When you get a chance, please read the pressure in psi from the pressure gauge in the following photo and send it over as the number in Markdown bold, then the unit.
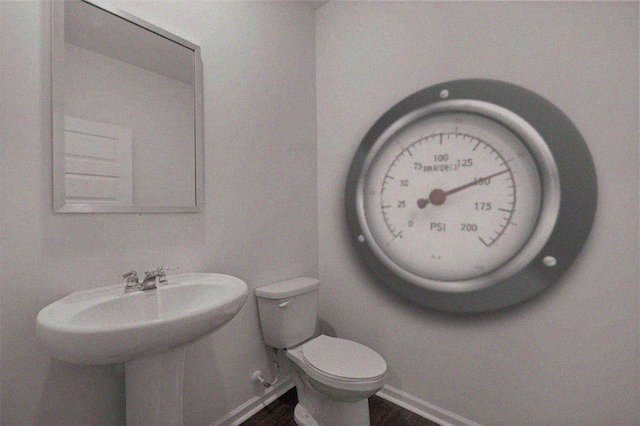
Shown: **150** psi
